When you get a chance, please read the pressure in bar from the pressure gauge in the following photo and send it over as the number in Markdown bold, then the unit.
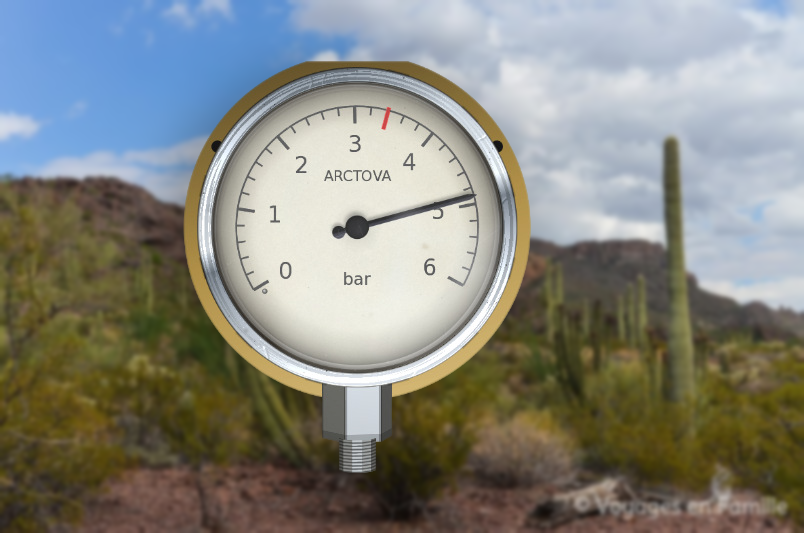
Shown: **4.9** bar
